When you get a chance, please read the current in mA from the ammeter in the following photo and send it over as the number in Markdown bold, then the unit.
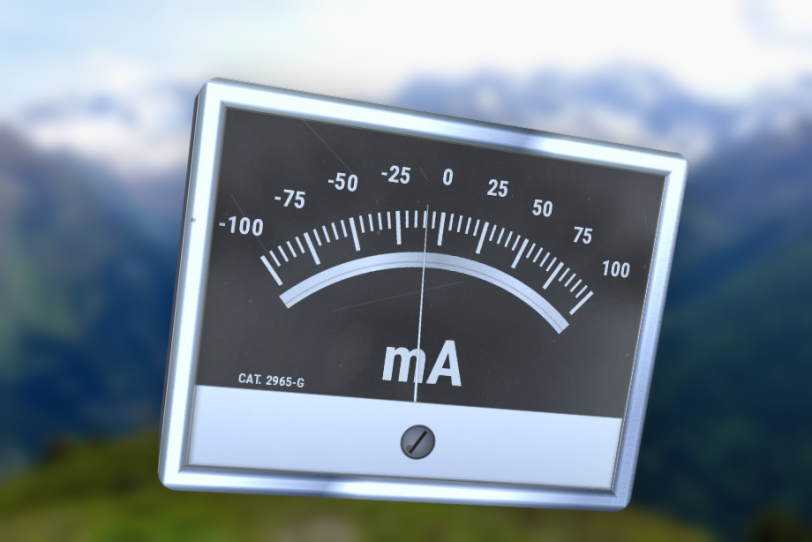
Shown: **-10** mA
